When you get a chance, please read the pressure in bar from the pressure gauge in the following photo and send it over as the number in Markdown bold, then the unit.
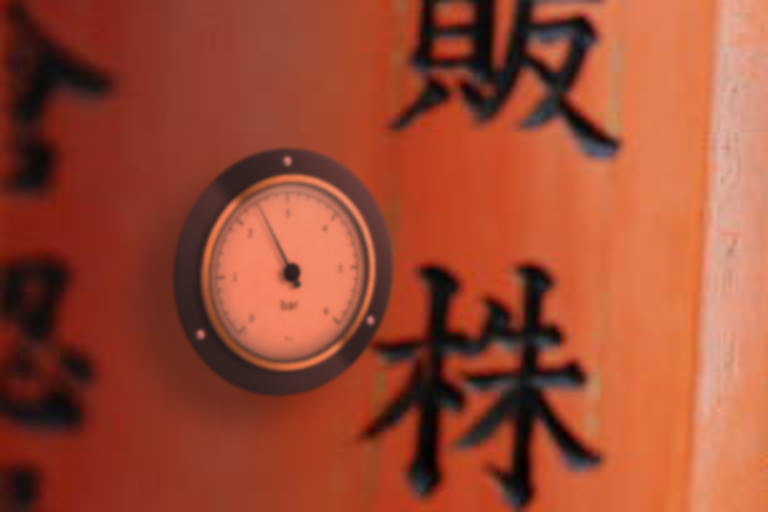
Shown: **2.4** bar
